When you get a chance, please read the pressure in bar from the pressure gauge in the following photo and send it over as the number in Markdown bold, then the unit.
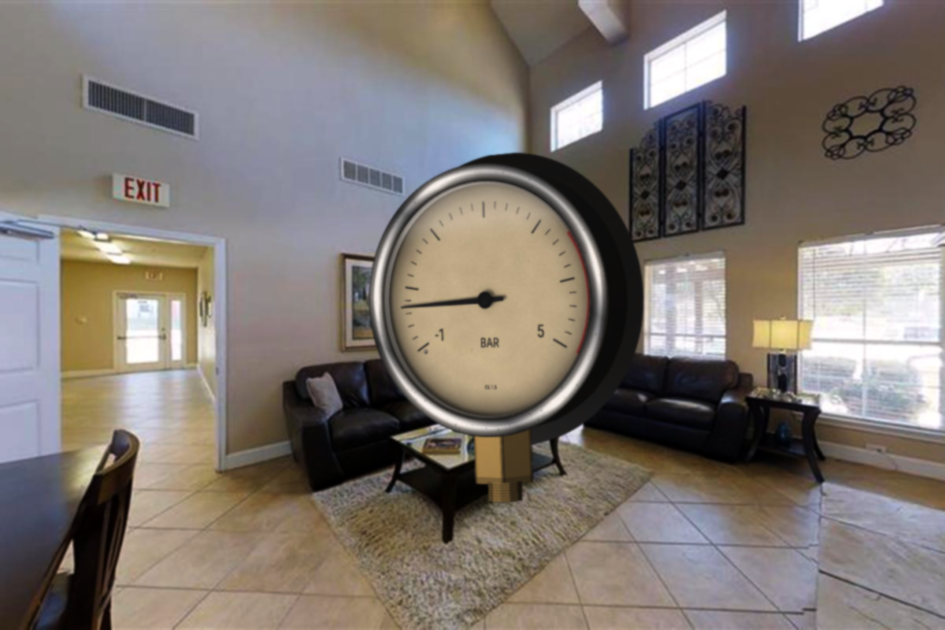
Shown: **-0.3** bar
